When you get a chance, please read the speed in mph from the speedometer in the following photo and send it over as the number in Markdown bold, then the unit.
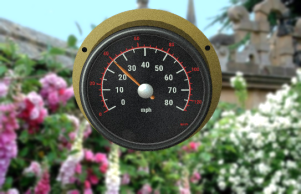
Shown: **25** mph
